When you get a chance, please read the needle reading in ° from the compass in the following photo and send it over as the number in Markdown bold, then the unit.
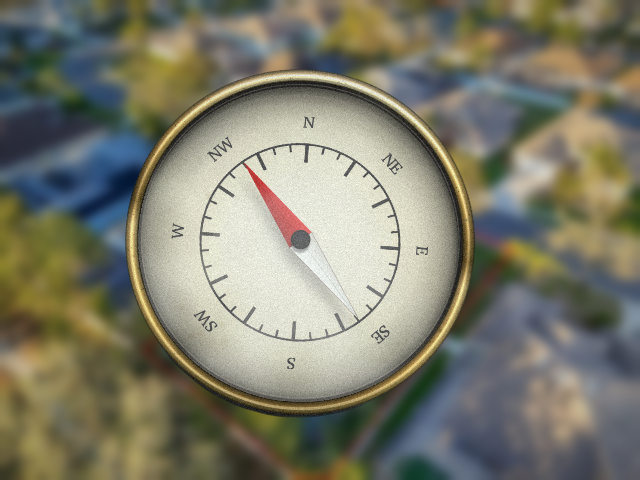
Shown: **320** °
